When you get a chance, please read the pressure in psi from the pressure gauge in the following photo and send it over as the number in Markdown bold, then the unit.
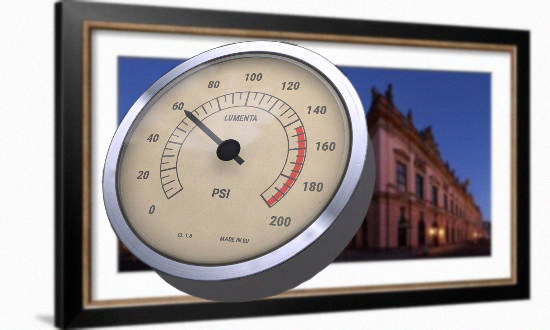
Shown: **60** psi
